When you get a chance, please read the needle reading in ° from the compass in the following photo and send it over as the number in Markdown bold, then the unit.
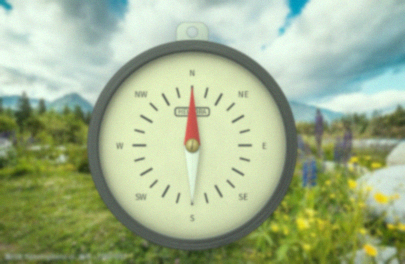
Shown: **0** °
